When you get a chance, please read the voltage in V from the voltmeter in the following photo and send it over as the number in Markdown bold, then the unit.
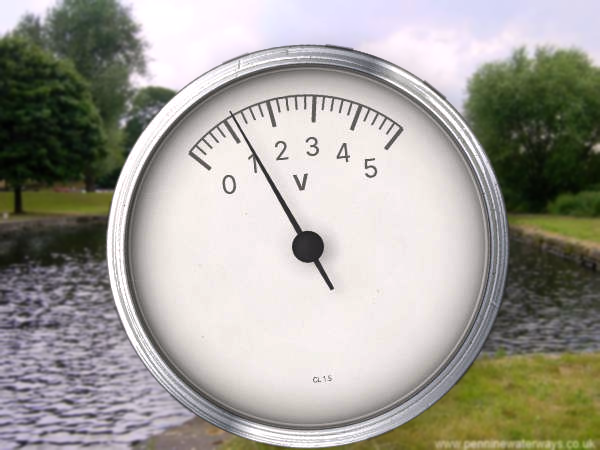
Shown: **1.2** V
